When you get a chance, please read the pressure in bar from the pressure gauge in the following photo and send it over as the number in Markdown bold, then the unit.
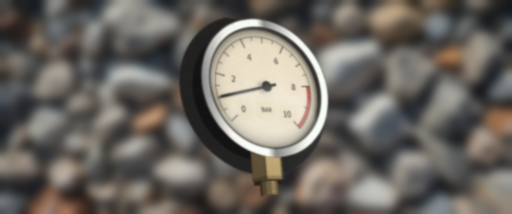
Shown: **1** bar
